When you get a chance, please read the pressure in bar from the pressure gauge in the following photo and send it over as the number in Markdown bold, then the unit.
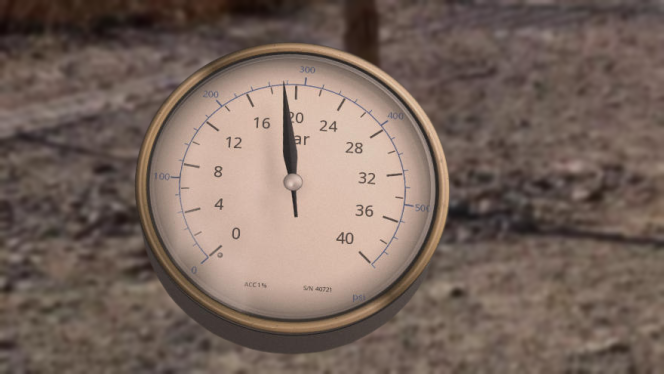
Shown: **19** bar
